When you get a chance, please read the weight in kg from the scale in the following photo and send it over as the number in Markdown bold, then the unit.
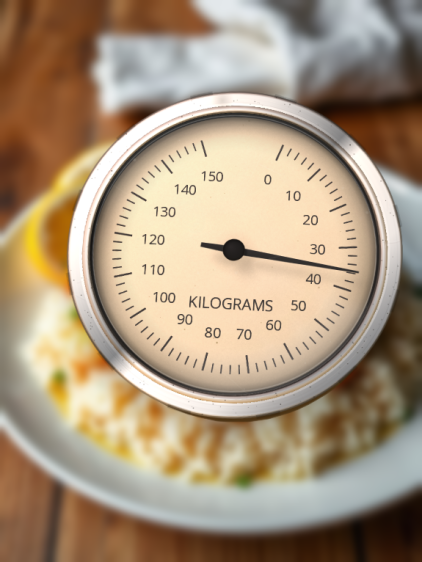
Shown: **36** kg
